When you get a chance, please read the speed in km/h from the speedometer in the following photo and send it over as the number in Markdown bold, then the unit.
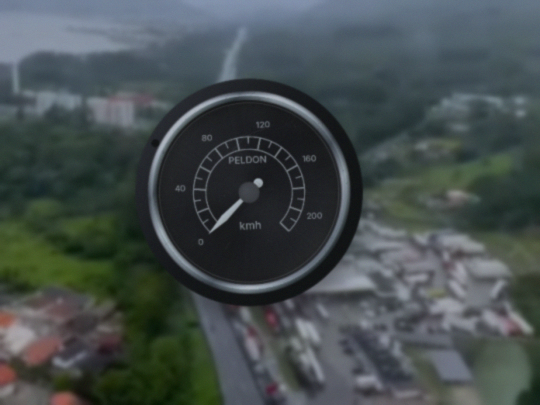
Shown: **0** km/h
